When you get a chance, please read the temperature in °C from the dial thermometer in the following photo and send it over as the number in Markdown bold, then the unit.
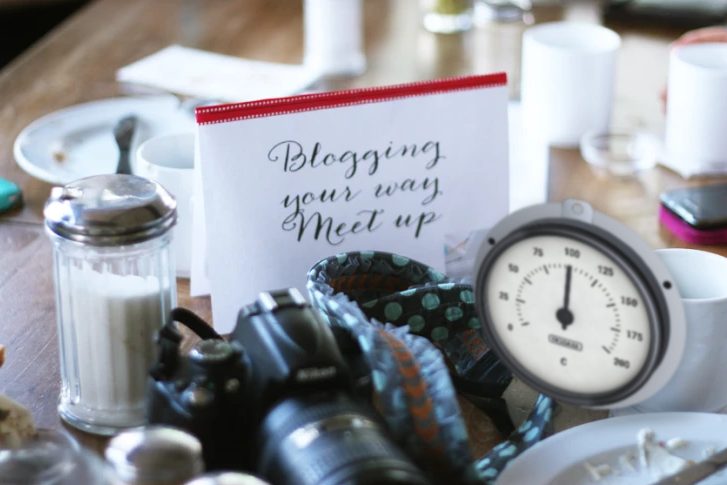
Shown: **100** °C
